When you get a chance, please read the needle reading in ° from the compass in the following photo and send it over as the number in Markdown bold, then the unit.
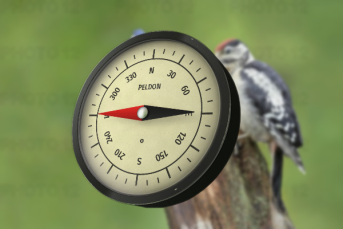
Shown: **270** °
